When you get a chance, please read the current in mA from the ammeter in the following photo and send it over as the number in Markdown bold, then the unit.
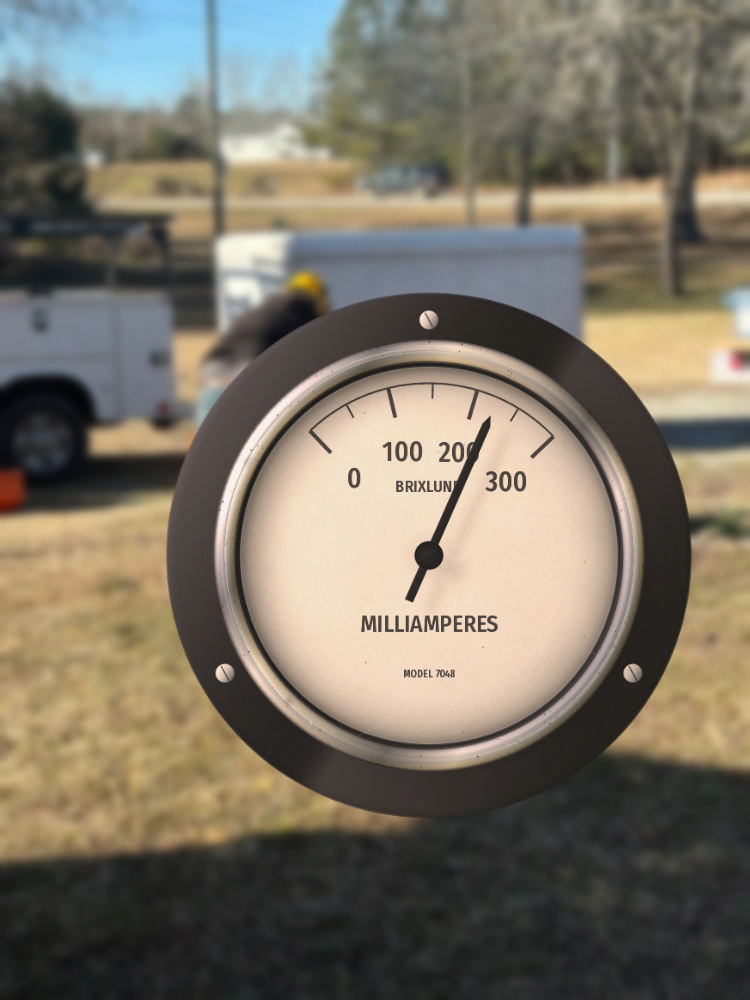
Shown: **225** mA
